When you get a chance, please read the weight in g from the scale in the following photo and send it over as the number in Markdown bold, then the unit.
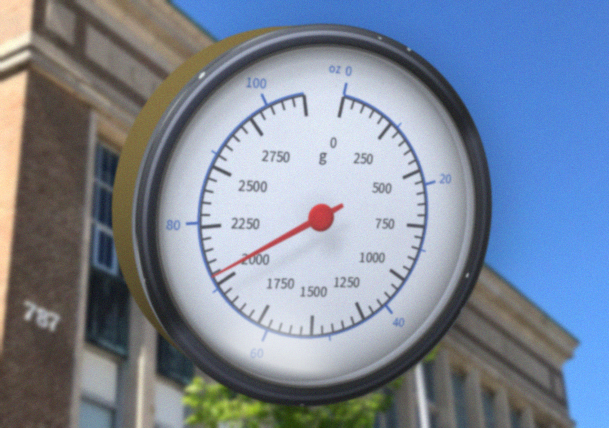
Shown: **2050** g
